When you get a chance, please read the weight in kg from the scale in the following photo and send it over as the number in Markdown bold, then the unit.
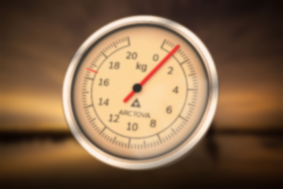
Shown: **1** kg
